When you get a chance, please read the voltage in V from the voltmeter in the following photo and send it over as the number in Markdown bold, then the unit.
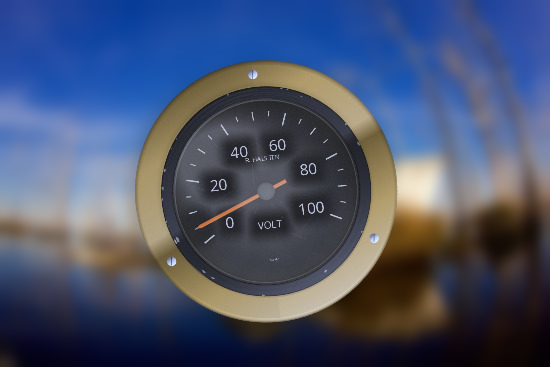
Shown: **5** V
